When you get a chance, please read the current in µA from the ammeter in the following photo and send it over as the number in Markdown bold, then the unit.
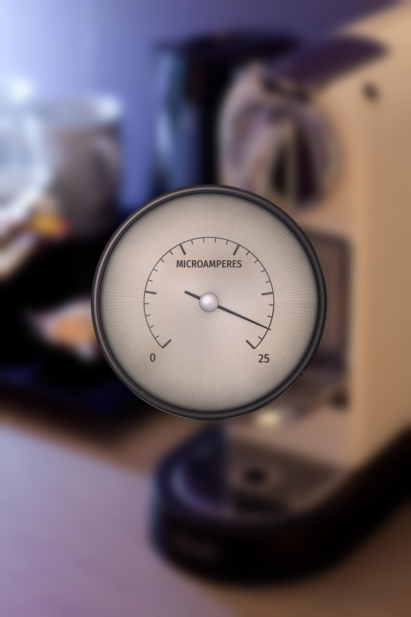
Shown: **23** µA
